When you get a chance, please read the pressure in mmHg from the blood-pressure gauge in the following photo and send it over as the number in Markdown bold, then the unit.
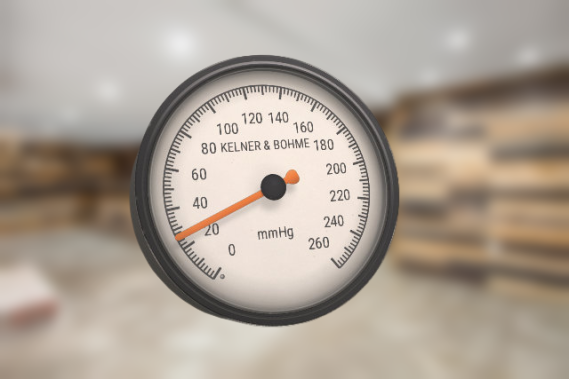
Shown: **26** mmHg
